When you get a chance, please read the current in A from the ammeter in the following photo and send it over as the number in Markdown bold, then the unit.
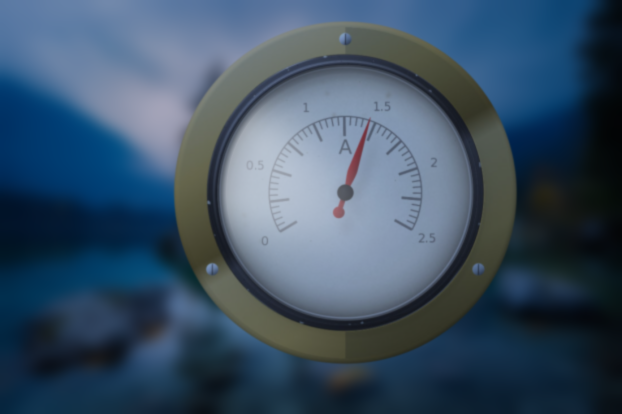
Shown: **1.45** A
